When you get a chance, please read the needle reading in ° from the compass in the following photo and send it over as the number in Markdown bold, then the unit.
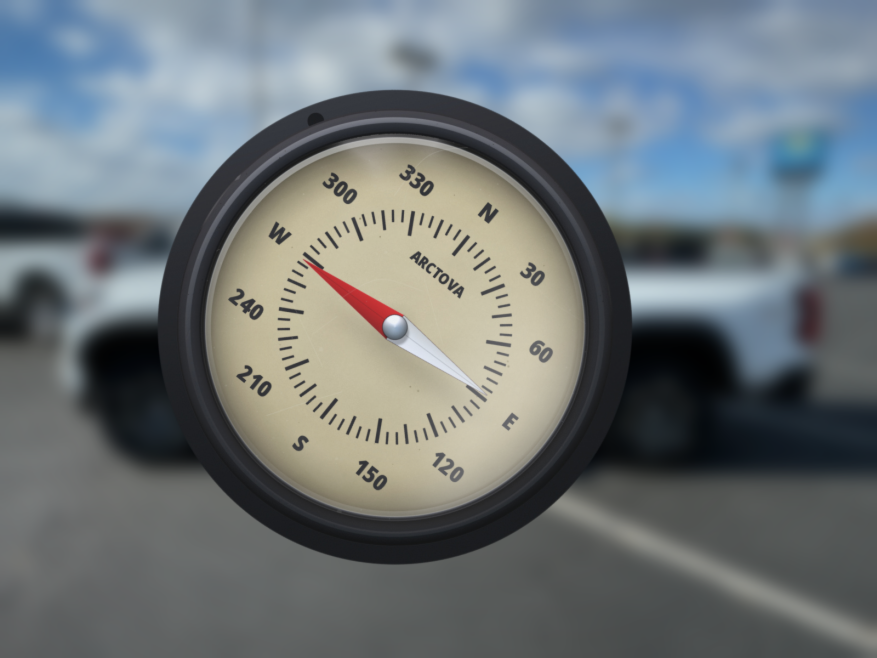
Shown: **267.5** °
